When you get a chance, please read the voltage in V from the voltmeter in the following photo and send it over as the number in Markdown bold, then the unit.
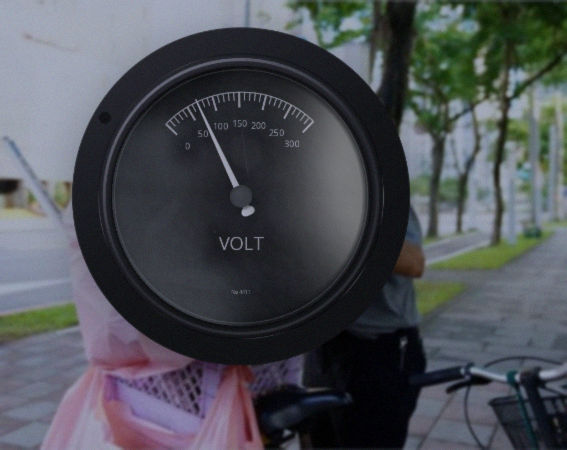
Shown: **70** V
